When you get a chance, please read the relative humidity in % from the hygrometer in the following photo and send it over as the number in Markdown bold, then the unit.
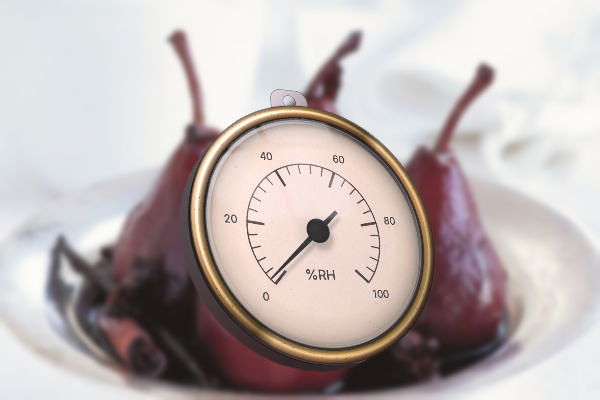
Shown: **2** %
